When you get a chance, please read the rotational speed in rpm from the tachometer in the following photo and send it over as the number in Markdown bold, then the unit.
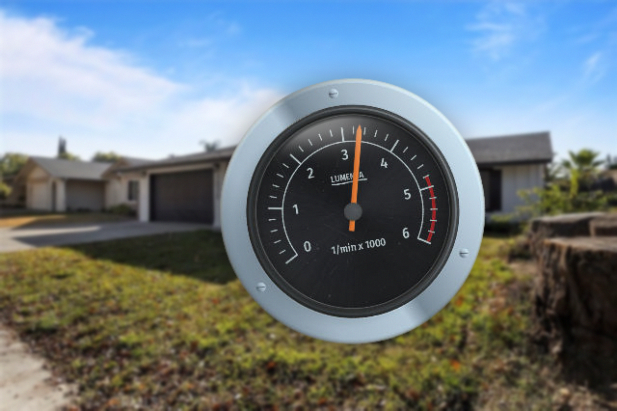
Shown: **3300** rpm
